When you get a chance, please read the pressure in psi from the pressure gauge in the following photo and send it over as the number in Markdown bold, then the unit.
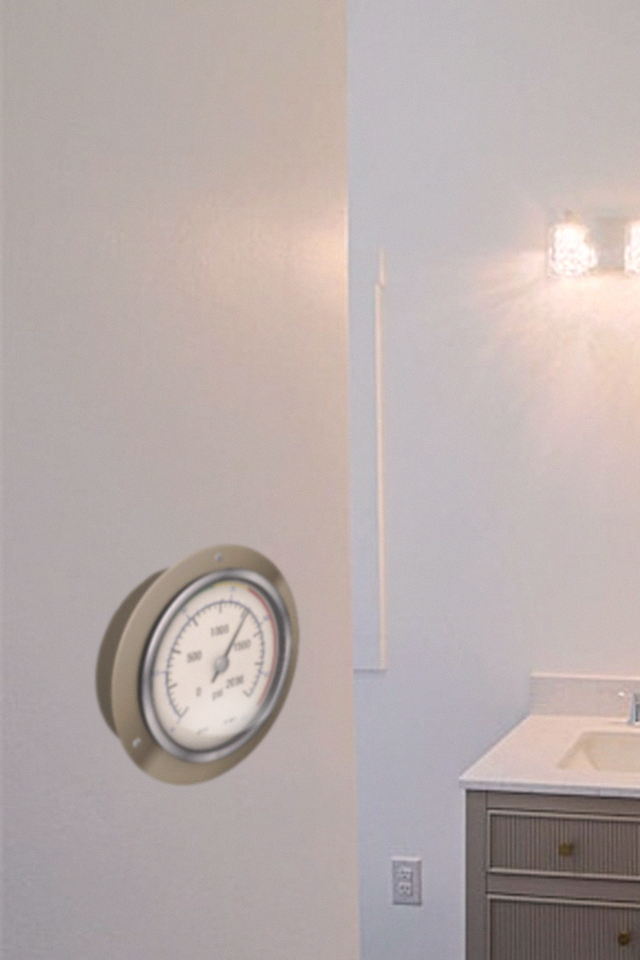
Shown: **1250** psi
